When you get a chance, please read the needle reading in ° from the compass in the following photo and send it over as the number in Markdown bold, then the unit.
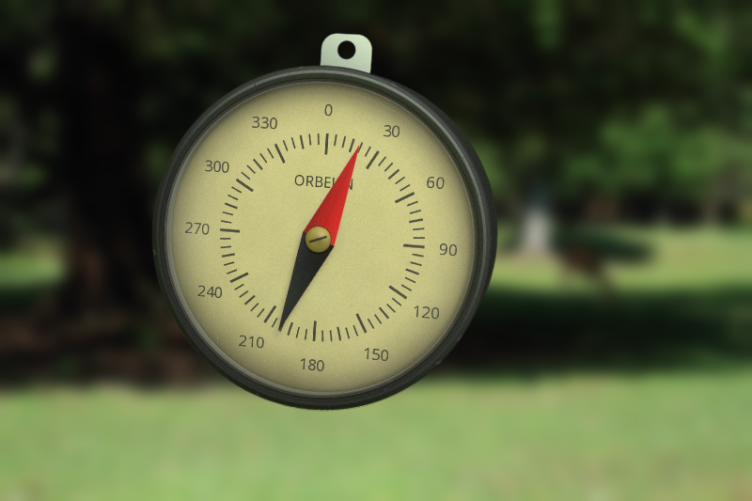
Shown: **20** °
